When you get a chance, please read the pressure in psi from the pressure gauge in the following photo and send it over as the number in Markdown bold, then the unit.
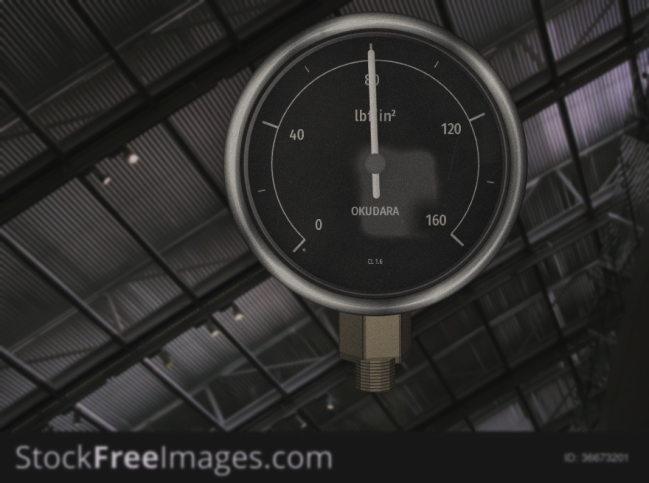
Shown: **80** psi
